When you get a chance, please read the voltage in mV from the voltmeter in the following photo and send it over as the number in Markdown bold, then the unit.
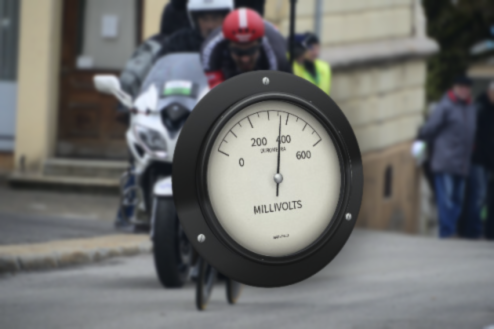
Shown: **350** mV
